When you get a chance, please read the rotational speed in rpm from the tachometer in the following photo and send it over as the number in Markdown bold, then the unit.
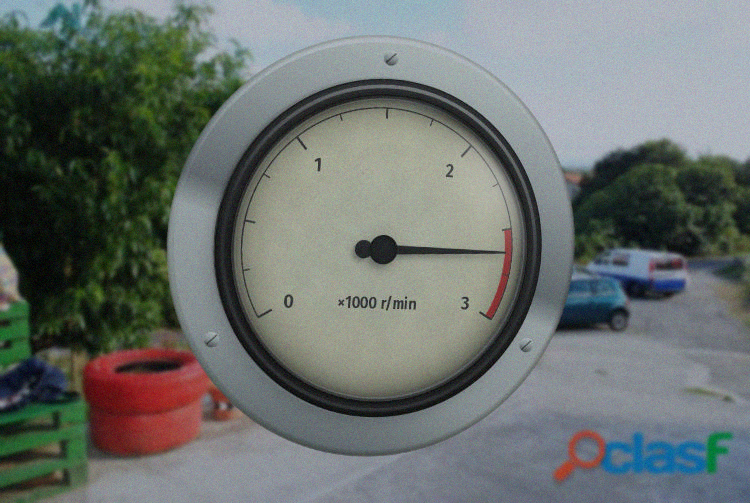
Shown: **2625** rpm
